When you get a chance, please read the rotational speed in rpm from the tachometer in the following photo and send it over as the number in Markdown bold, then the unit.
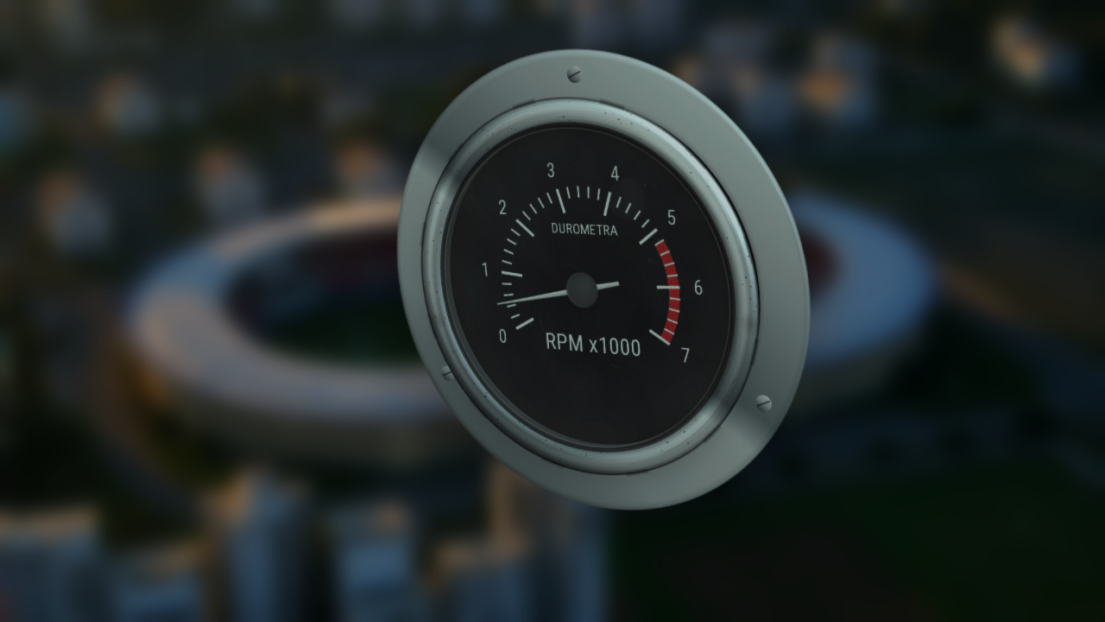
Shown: **500** rpm
